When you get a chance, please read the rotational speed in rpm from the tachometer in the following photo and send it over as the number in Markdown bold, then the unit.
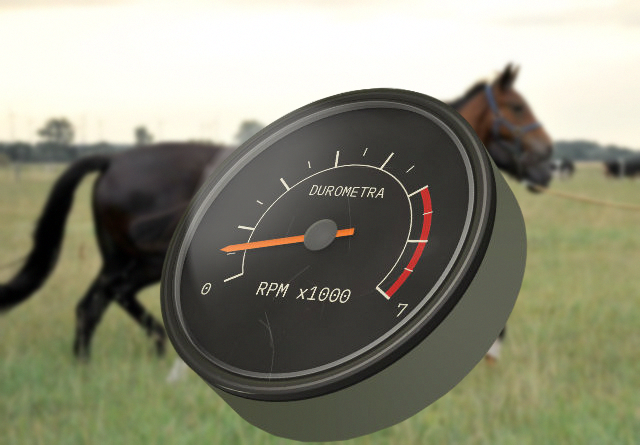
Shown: **500** rpm
